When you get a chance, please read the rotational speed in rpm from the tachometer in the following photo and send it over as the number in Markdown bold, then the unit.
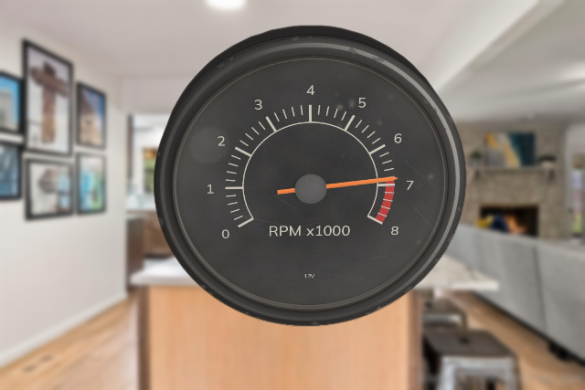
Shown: **6800** rpm
